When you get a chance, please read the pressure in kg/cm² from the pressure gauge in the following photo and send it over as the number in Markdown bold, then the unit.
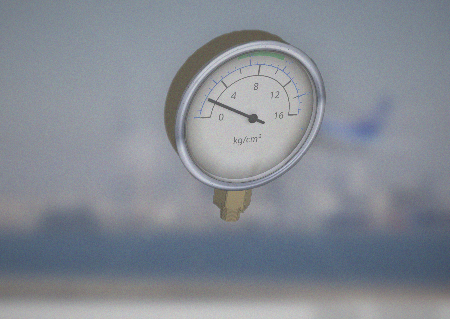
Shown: **2** kg/cm²
